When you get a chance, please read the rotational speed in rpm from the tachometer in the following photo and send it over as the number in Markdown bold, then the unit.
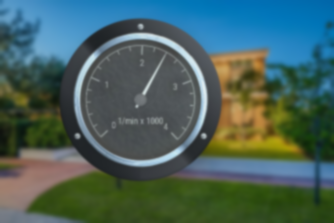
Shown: **2400** rpm
